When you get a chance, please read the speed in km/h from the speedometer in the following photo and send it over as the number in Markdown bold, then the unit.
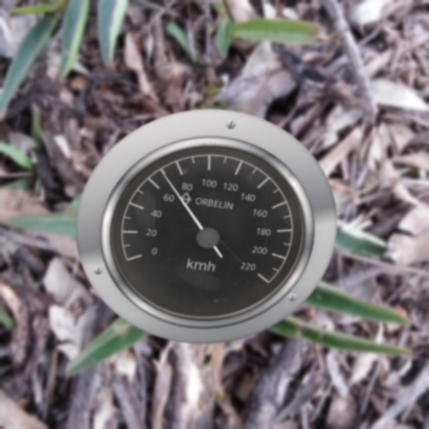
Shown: **70** km/h
